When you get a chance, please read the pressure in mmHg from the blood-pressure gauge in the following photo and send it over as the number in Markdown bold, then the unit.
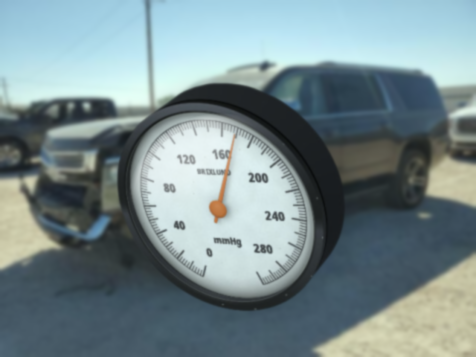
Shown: **170** mmHg
